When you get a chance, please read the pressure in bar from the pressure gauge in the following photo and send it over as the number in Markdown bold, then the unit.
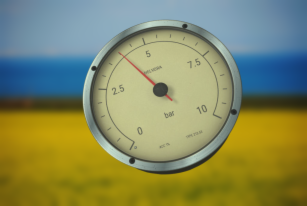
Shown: **4** bar
